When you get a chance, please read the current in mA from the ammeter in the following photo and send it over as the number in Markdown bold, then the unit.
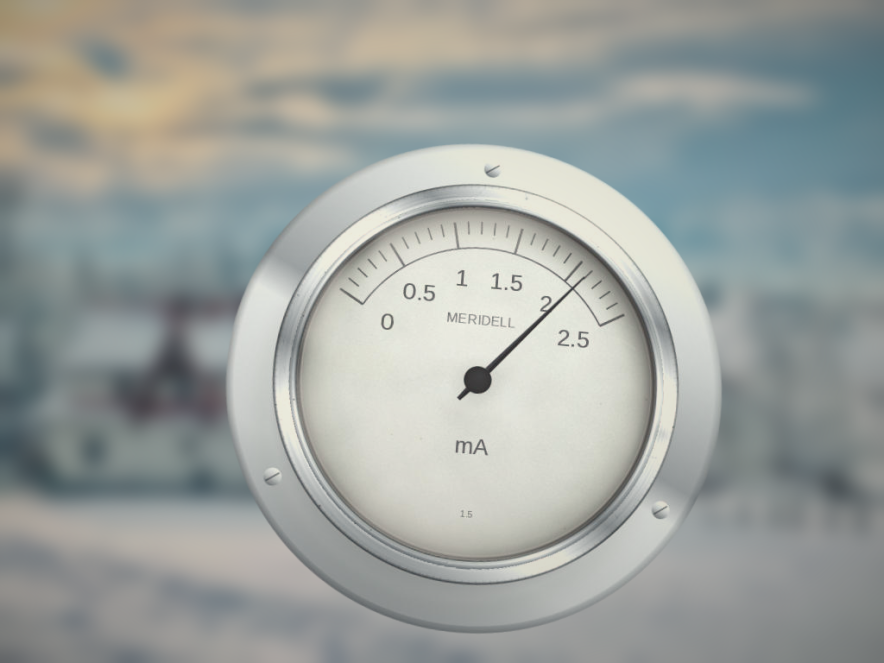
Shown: **2.1** mA
